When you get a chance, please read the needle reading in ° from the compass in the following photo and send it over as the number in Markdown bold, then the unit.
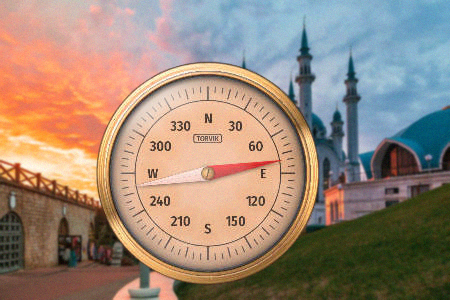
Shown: **80** °
